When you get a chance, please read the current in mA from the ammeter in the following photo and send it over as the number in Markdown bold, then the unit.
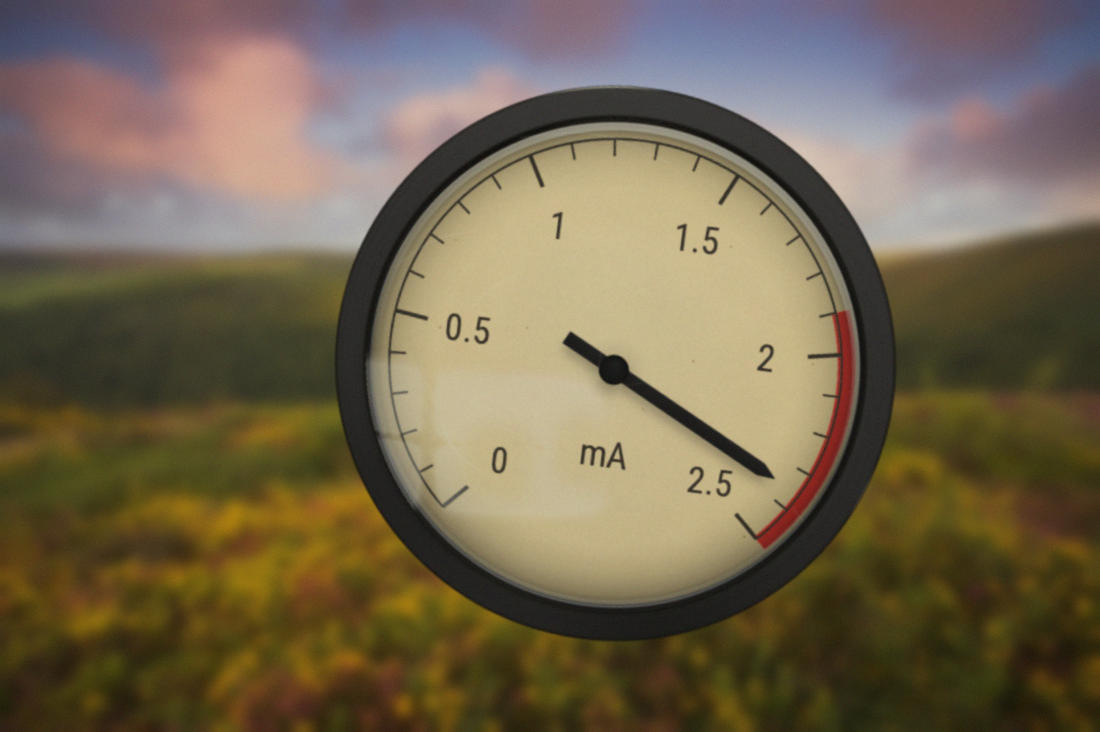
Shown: **2.35** mA
